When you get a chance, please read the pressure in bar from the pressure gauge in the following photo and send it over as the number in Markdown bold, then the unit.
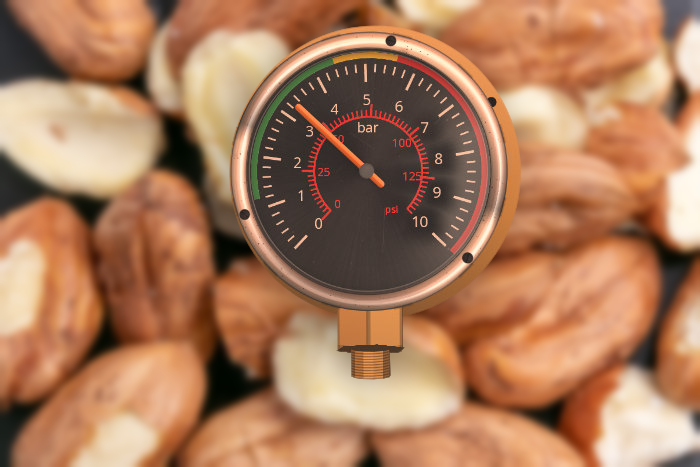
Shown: **3.3** bar
